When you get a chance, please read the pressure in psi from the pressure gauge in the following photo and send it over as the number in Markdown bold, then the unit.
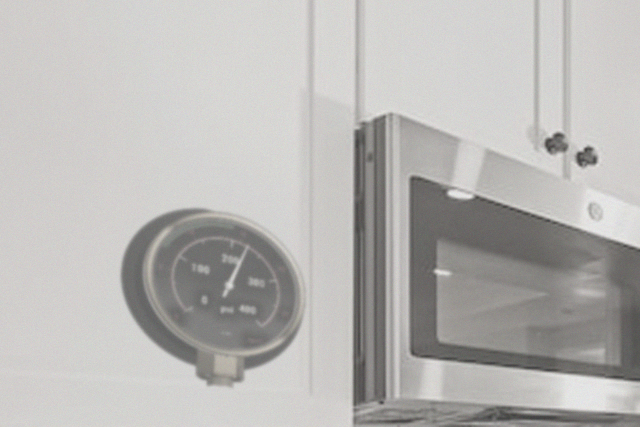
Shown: **225** psi
